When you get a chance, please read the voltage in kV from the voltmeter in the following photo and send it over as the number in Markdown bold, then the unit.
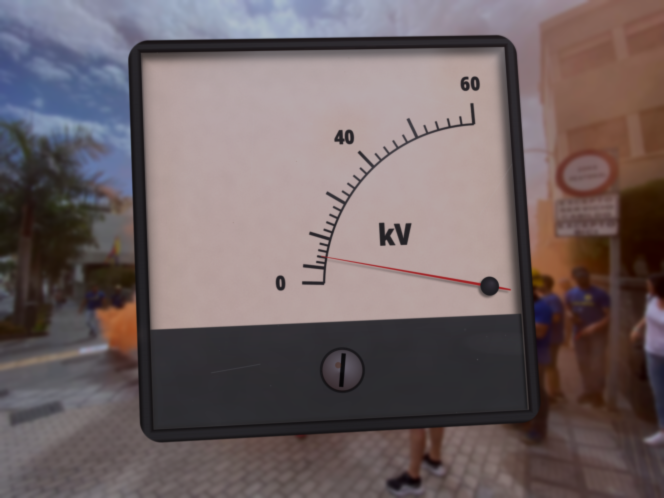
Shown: **14** kV
